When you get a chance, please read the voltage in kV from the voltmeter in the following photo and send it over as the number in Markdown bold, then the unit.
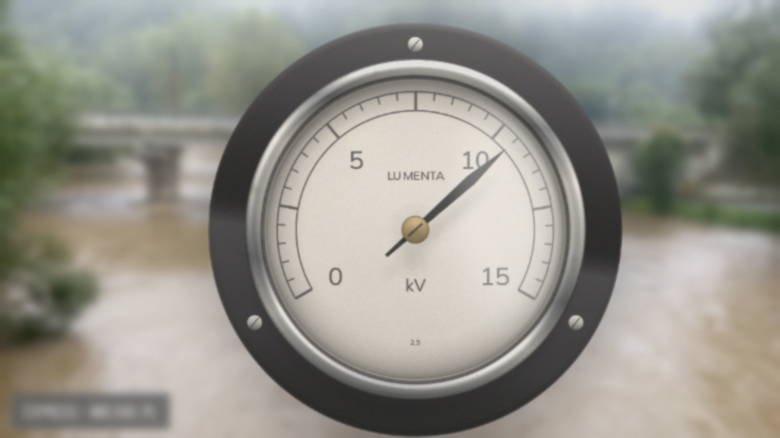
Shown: **10.5** kV
